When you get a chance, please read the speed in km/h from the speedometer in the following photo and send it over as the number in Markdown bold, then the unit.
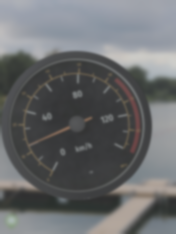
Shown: **20** km/h
